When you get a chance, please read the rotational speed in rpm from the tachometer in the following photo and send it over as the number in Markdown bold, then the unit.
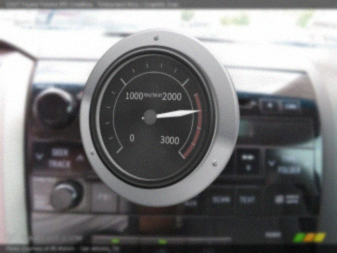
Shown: **2400** rpm
